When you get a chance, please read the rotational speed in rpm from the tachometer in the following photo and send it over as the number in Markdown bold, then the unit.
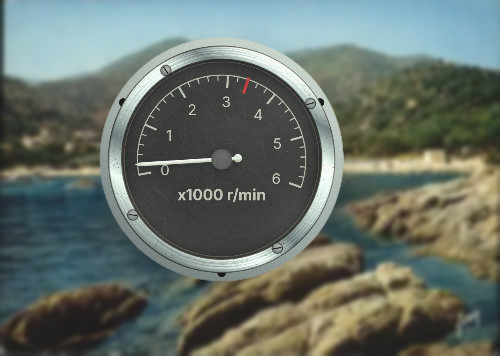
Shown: **200** rpm
